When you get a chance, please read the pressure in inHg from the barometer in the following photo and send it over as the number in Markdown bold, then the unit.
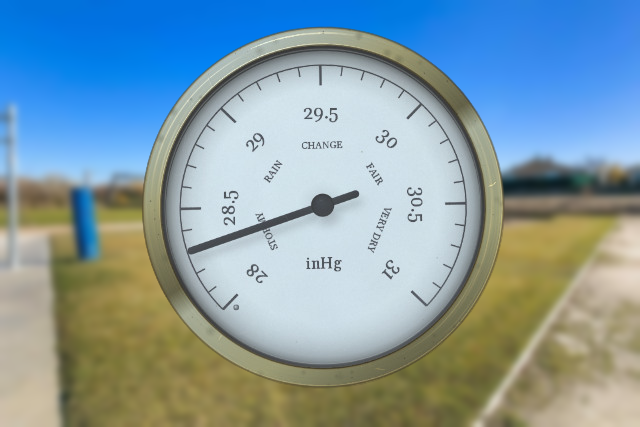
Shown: **28.3** inHg
